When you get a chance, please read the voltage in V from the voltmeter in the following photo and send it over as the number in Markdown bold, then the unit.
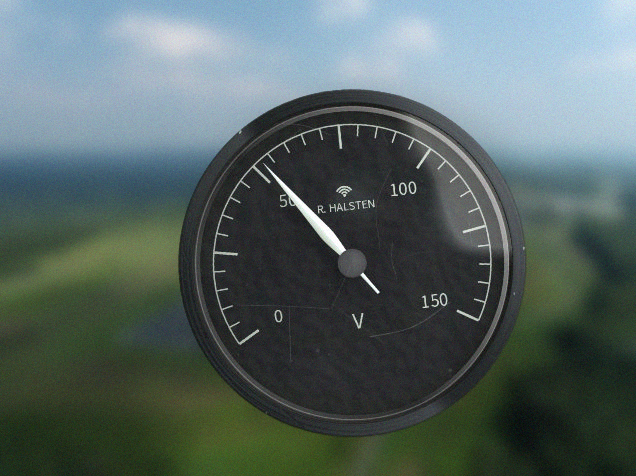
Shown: **52.5** V
